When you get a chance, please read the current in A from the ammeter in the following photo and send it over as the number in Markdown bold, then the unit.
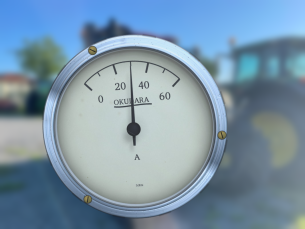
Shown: **30** A
